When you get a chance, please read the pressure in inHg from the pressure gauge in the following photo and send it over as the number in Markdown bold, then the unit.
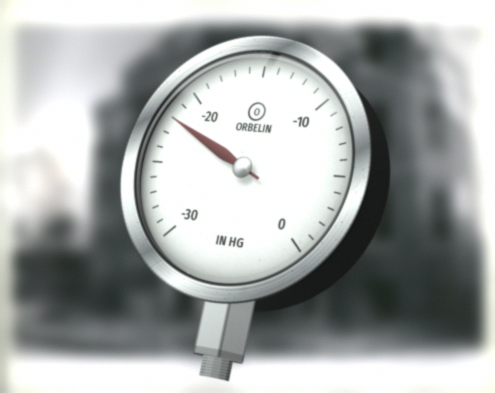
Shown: **-22** inHg
